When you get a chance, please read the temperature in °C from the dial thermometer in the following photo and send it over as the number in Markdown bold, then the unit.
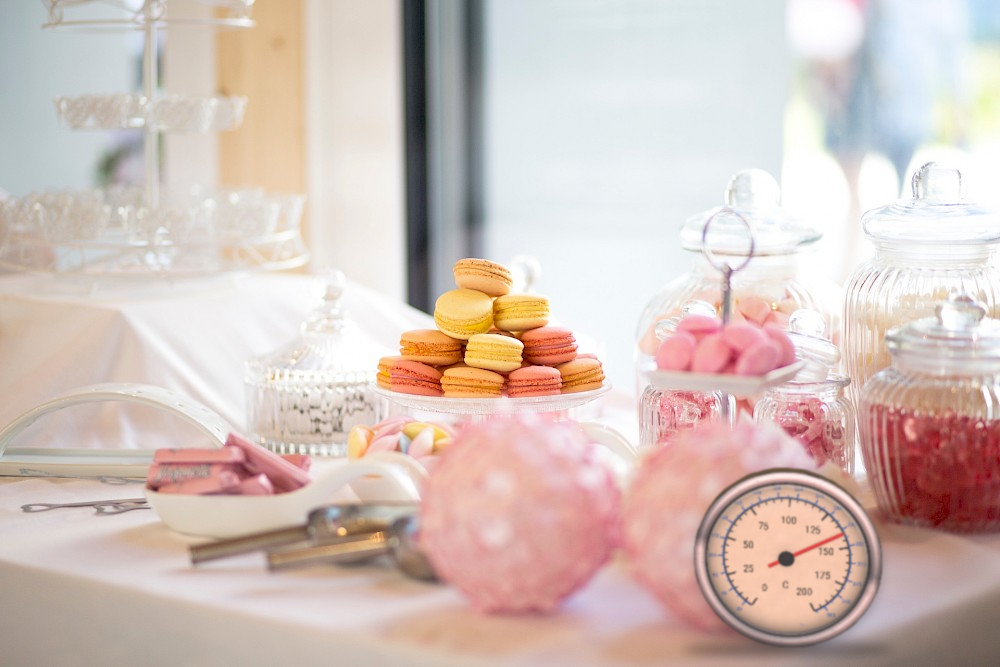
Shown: **140** °C
